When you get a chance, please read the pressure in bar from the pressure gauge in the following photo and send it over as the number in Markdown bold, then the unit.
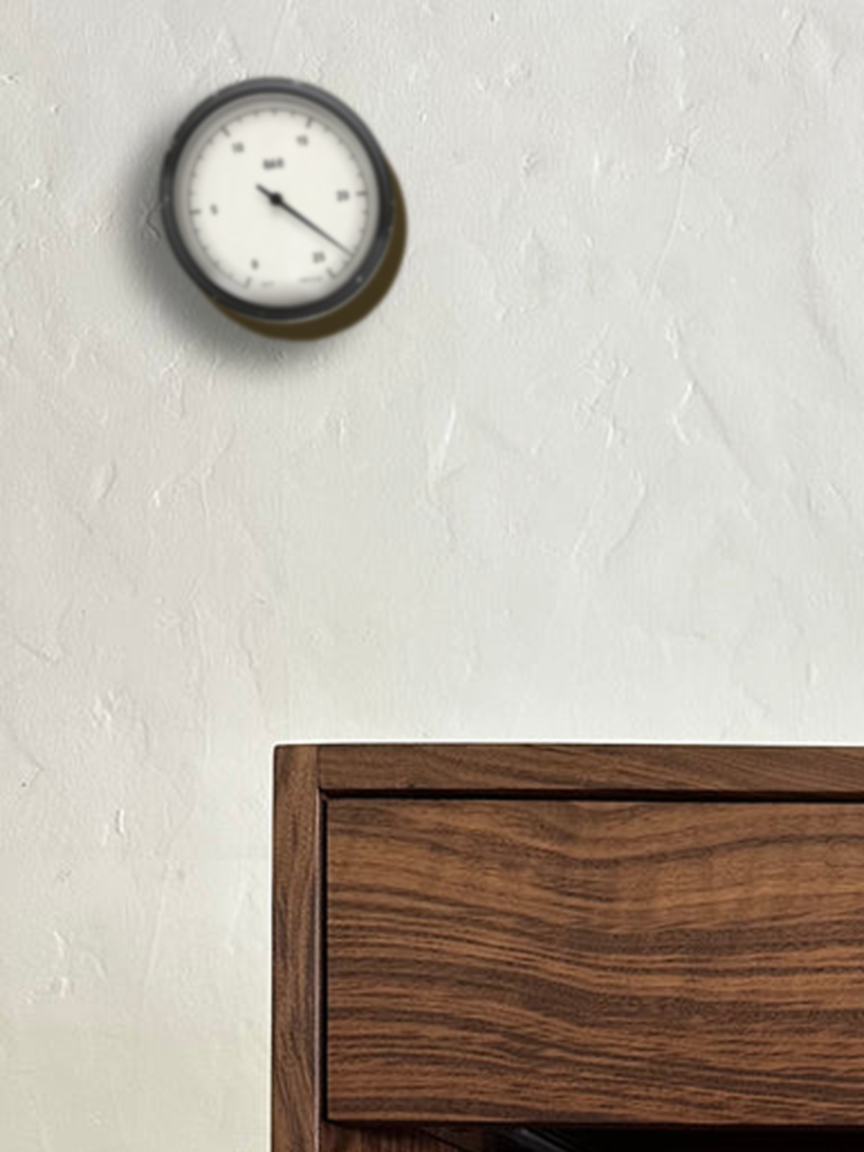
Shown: **23.5** bar
